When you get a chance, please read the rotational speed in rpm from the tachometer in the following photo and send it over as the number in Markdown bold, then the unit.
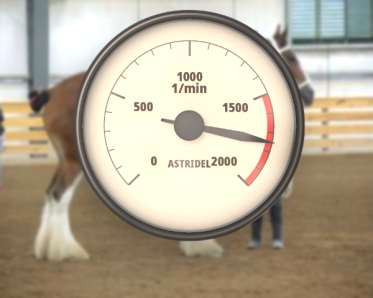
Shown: **1750** rpm
